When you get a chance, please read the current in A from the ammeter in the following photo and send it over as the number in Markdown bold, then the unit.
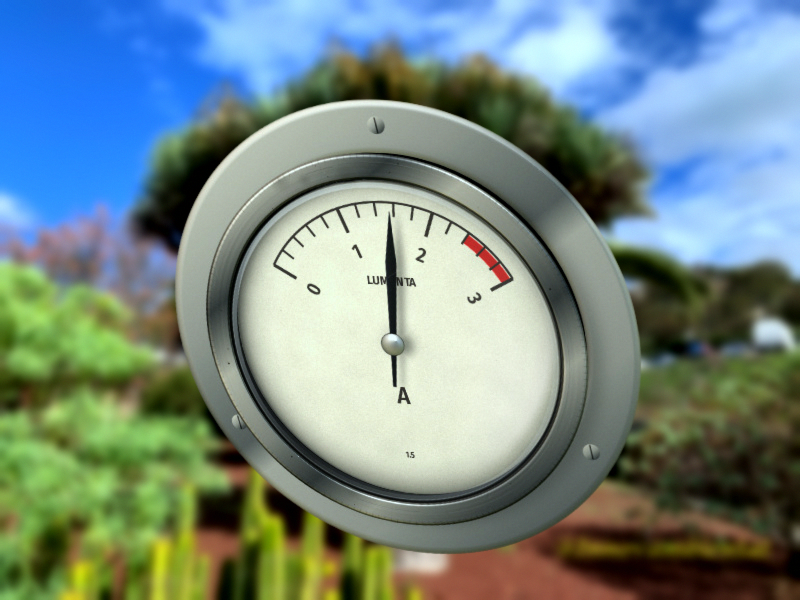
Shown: **1.6** A
